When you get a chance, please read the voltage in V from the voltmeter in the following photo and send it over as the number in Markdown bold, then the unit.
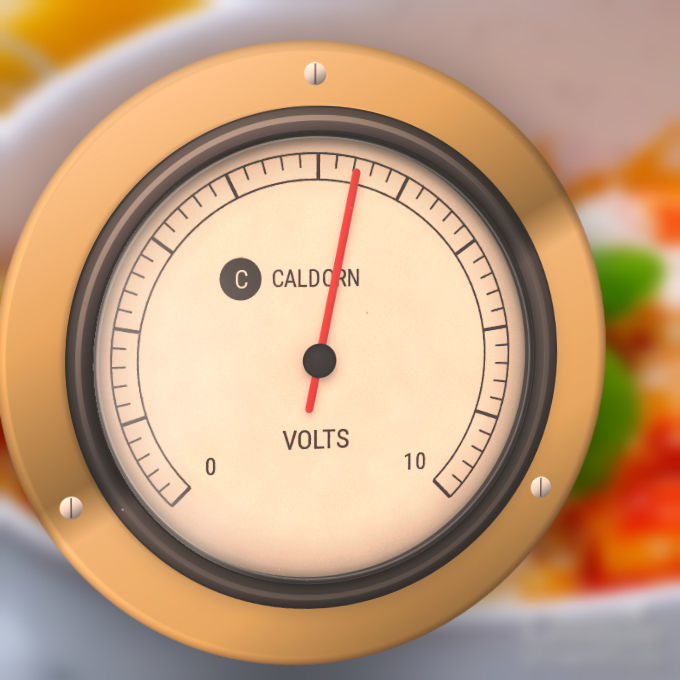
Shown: **5.4** V
